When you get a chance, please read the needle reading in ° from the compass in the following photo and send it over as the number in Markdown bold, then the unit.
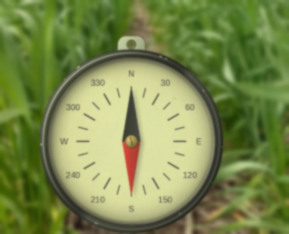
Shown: **180** °
